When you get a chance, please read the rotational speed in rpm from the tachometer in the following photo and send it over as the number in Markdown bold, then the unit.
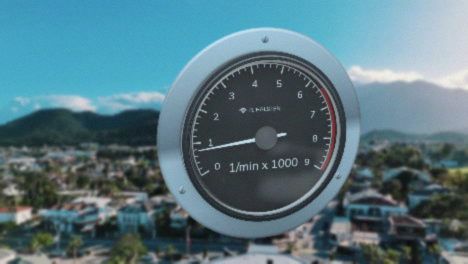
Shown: **800** rpm
